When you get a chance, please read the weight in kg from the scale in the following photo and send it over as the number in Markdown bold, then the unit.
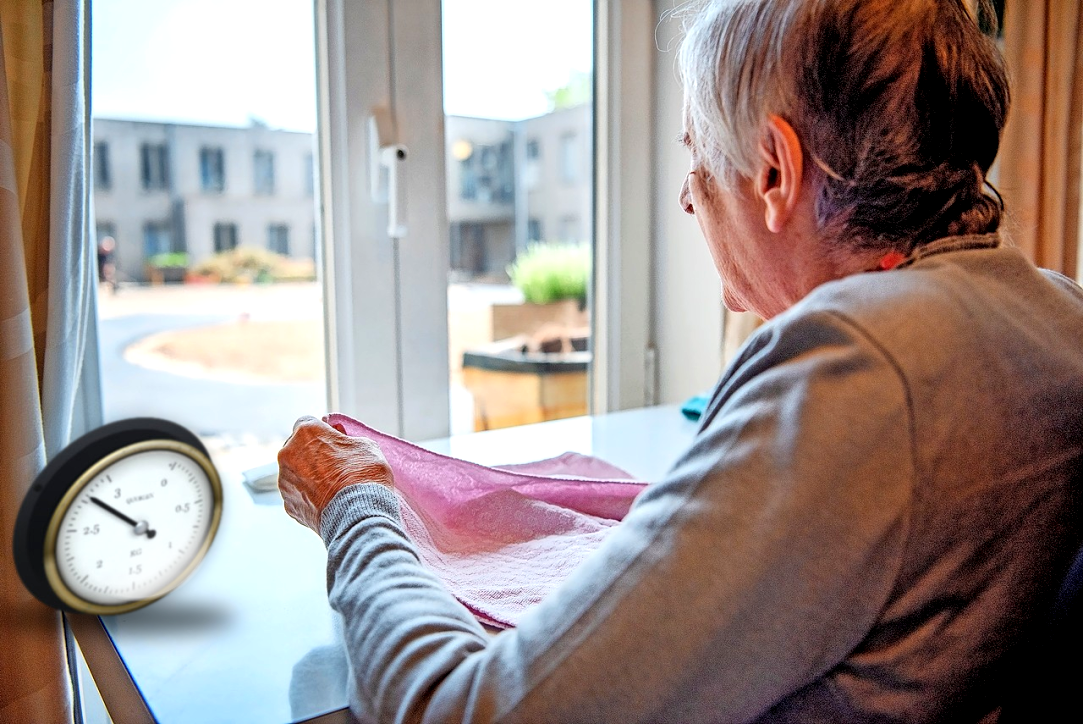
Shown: **2.8** kg
